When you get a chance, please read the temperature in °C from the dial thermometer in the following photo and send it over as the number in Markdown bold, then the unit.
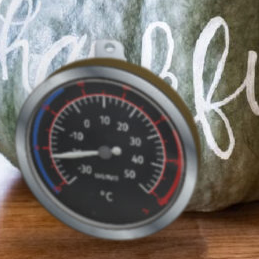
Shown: **-20** °C
